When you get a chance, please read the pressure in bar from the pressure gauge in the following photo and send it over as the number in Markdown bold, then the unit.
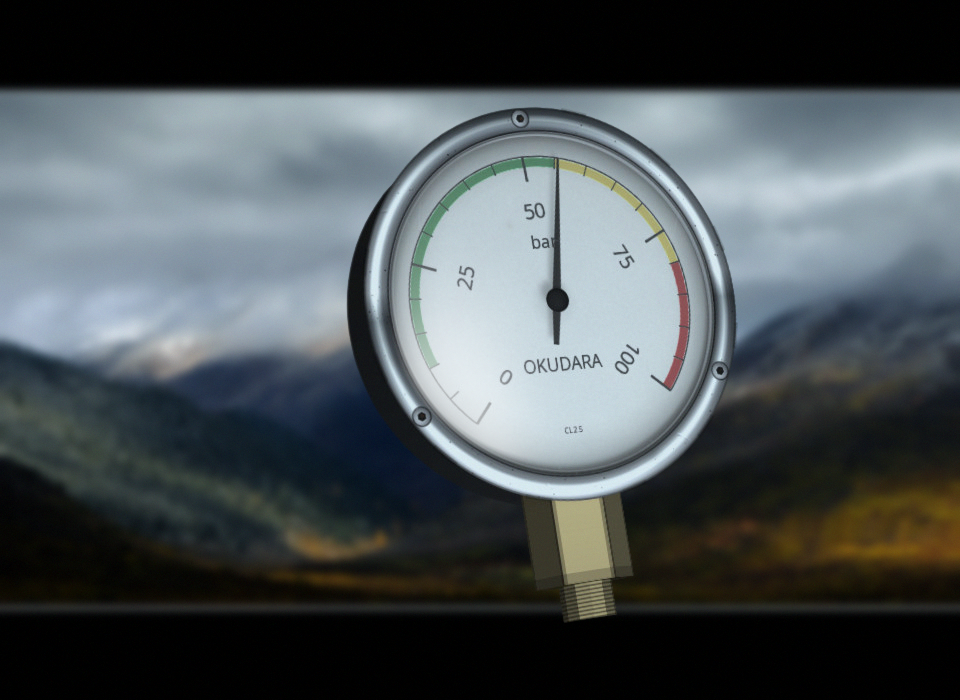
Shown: **55** bar
